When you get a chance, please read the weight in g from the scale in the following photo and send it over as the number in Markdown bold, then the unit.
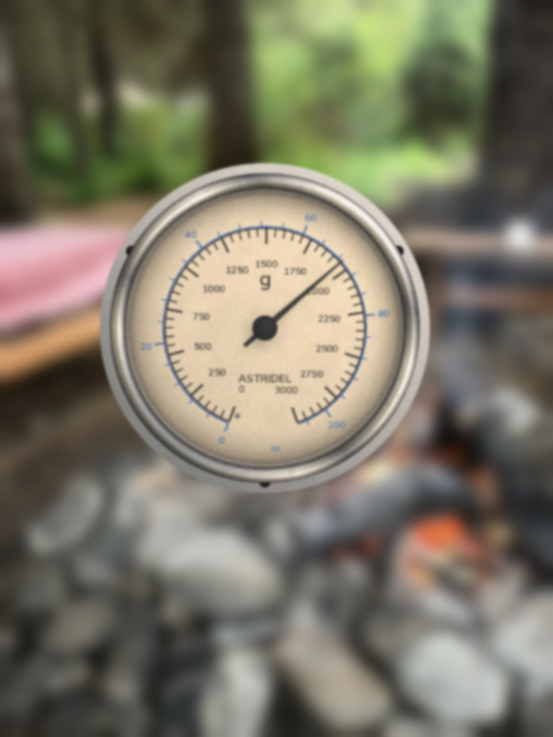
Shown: **1950** g
